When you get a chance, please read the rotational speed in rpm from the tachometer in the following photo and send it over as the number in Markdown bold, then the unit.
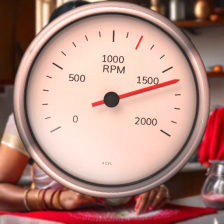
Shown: **1600** rpm
